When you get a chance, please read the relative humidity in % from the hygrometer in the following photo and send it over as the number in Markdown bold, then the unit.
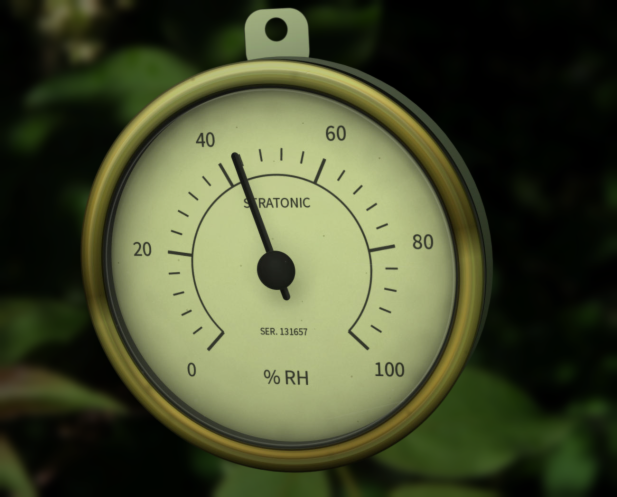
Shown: **44** %
